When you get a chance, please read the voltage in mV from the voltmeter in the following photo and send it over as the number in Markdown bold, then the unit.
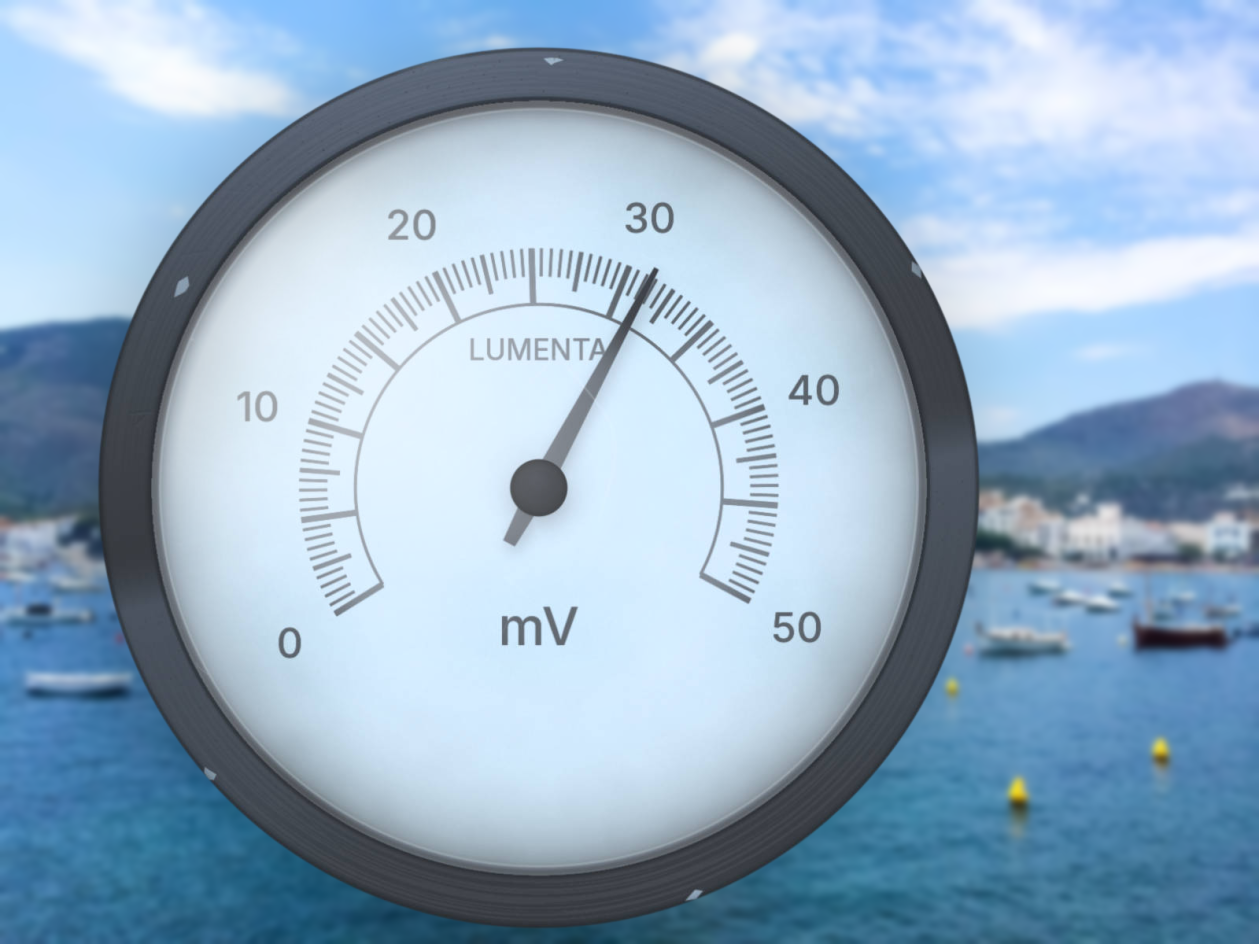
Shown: **31.25** mV
